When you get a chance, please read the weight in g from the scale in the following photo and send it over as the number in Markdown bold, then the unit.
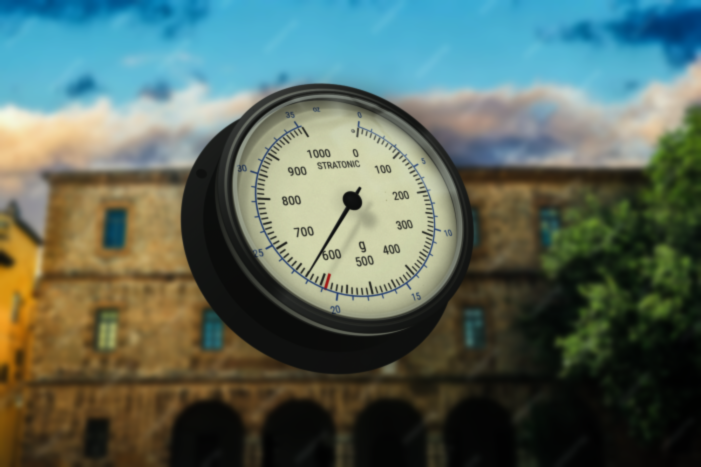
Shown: **630** g
